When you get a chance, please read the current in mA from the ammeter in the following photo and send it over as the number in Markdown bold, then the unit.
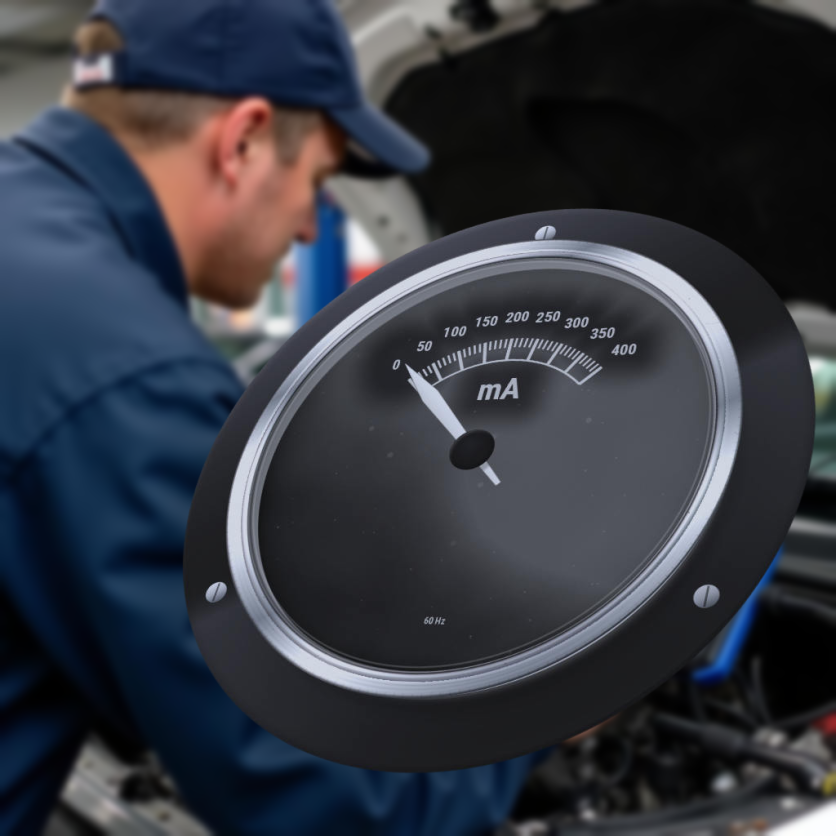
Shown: **10** mA
